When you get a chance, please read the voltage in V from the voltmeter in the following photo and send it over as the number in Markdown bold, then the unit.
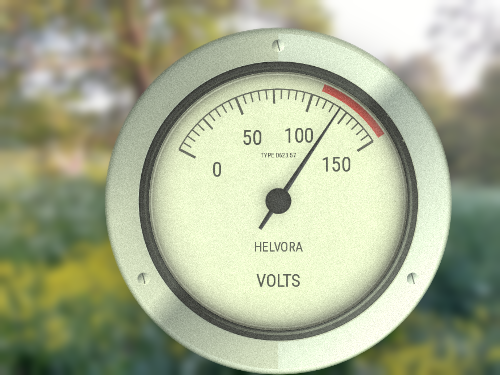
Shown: **120** V
